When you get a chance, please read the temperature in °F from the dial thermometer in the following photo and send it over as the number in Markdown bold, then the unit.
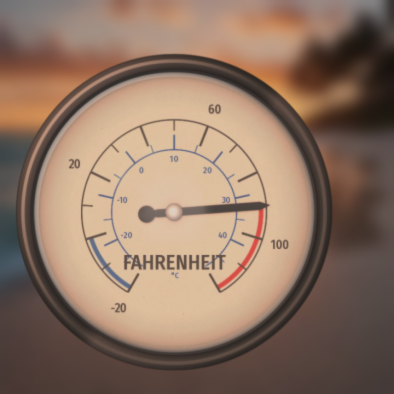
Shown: **90** °F
